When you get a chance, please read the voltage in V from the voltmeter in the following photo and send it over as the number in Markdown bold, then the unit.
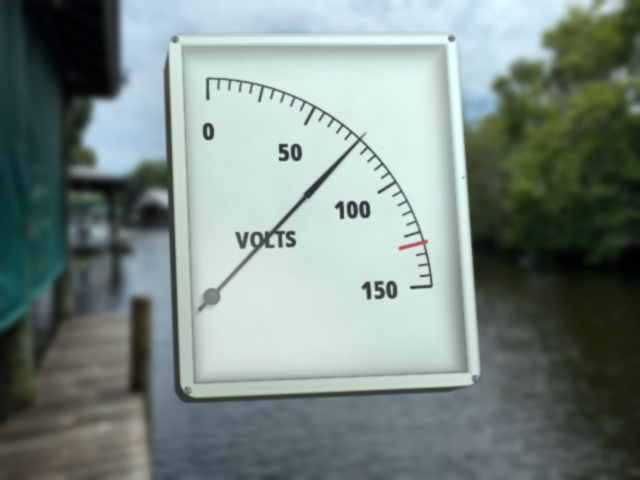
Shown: **75** V
